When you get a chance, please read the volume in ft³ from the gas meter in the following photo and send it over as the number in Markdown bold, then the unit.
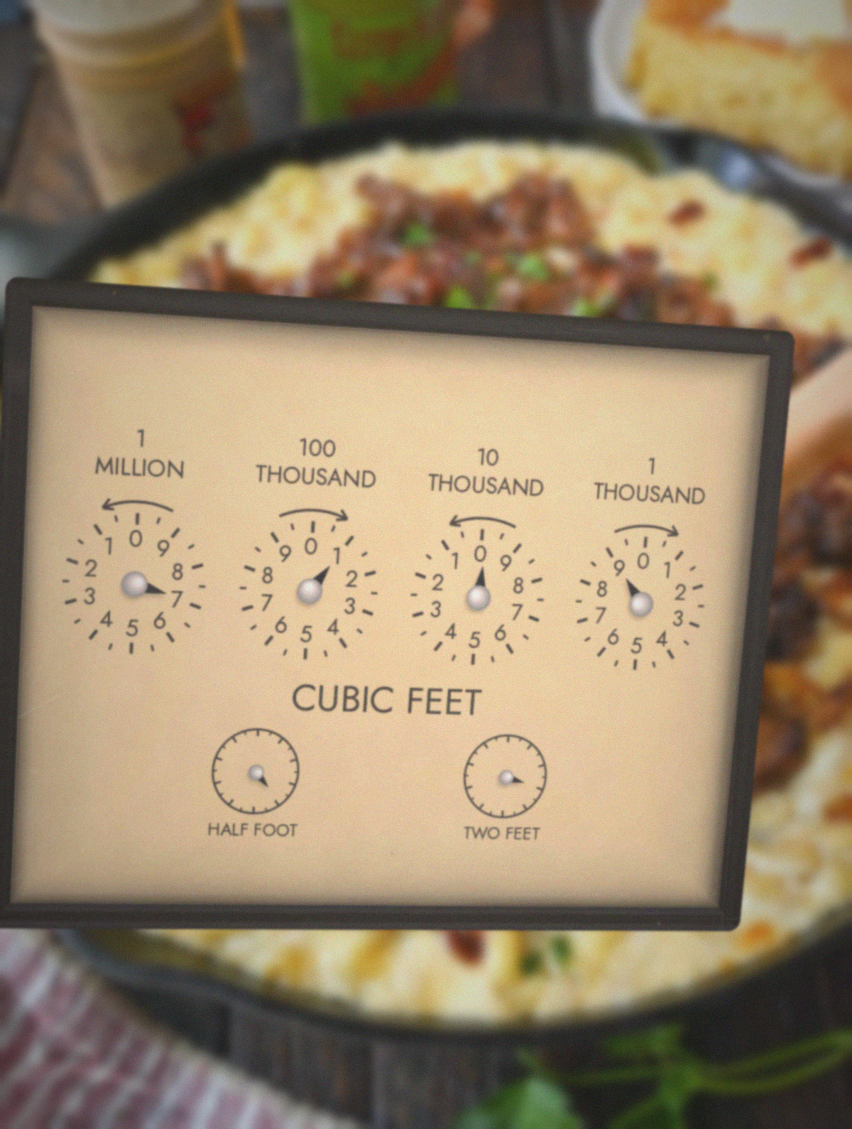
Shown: **709900** ft³
